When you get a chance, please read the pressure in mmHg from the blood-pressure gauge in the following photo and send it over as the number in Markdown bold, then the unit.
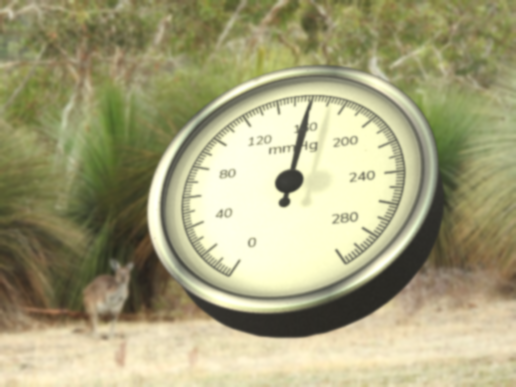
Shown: **160** mmHg
